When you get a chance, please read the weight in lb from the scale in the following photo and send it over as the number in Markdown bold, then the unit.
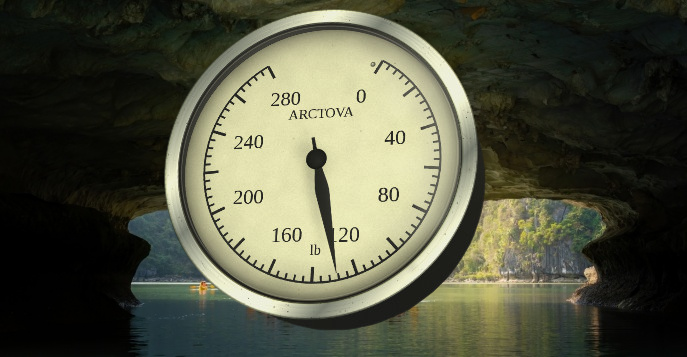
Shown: **128** lb
